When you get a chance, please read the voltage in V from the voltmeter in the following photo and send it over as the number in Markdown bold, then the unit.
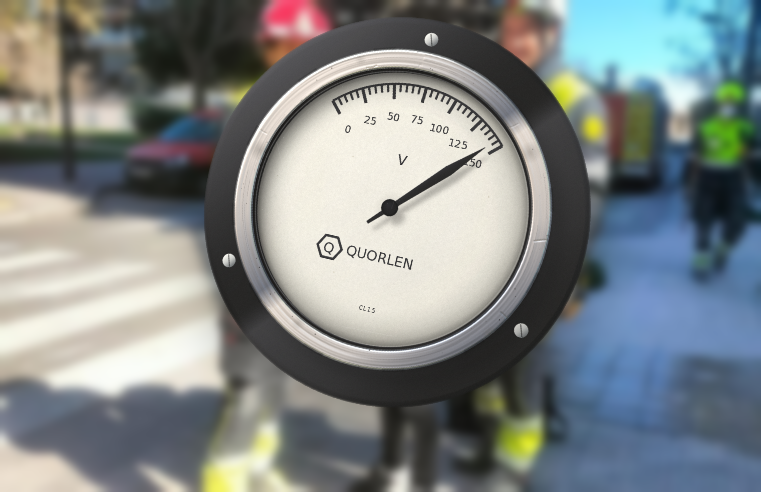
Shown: **145** V
